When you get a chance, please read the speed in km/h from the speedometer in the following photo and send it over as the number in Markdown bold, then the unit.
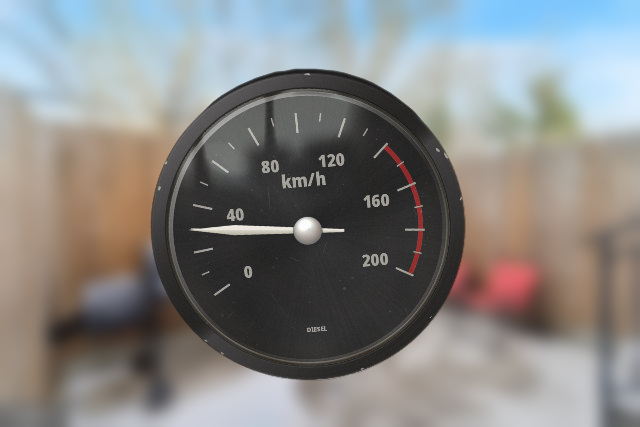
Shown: **30** km/h
